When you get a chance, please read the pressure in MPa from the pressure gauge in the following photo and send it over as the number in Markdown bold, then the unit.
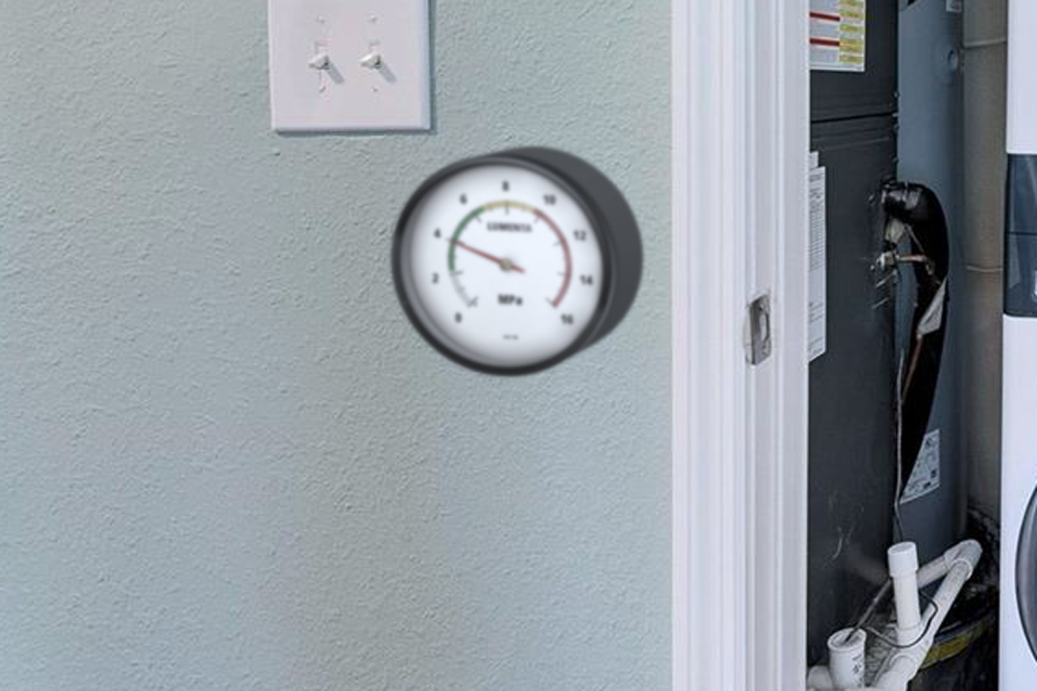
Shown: **4** MPa
